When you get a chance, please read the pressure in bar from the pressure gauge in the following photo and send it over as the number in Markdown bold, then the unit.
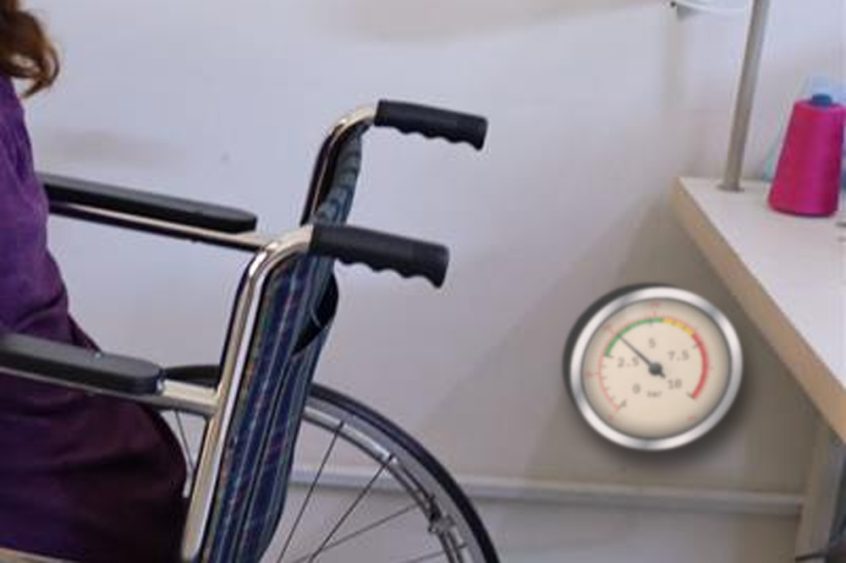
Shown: **3.5** bar
